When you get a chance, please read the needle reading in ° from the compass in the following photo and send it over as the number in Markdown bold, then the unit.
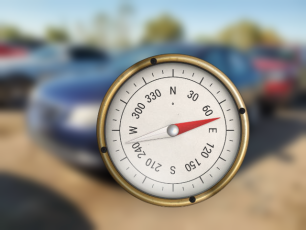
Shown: **75** °
